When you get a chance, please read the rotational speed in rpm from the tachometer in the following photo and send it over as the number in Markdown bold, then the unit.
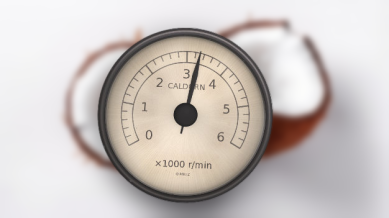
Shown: **3300** rpm
